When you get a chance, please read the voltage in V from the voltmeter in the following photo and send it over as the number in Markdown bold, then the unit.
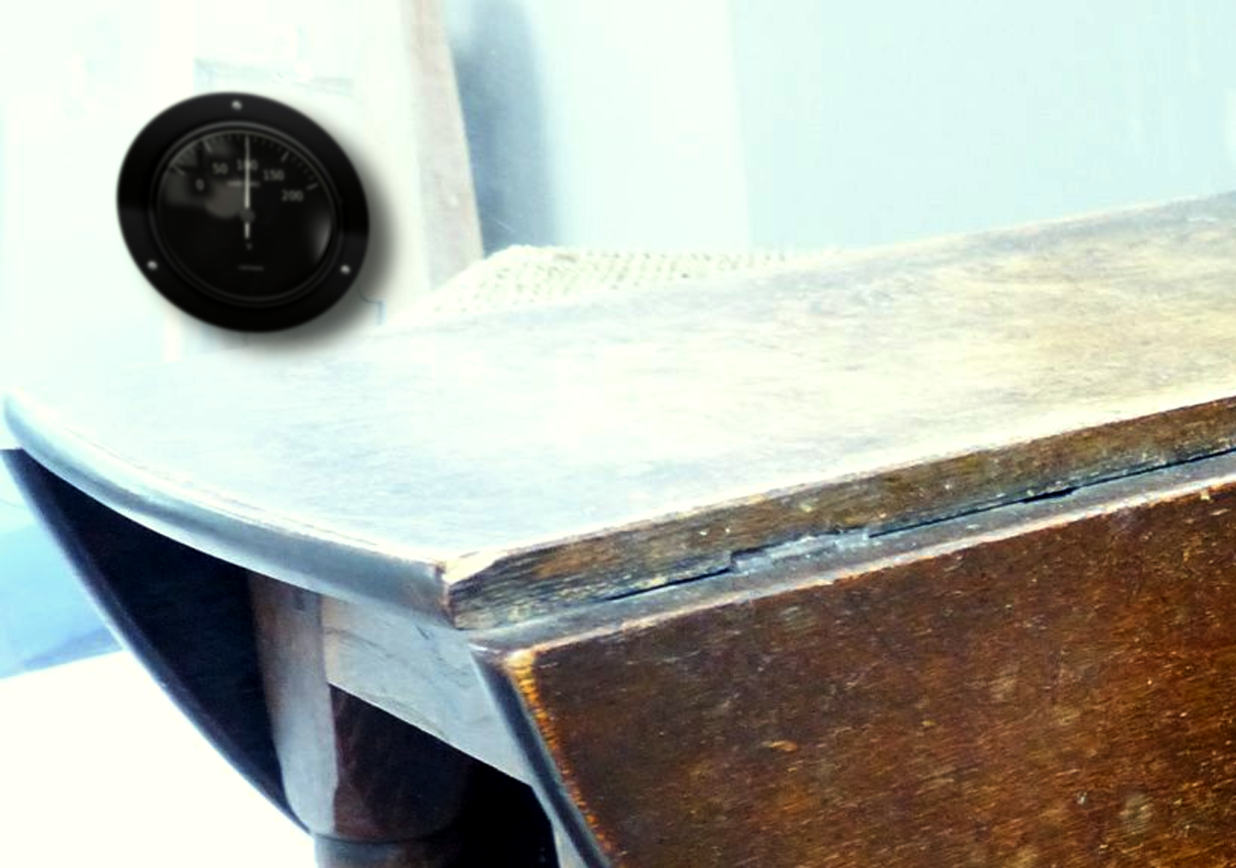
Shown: **100** V
